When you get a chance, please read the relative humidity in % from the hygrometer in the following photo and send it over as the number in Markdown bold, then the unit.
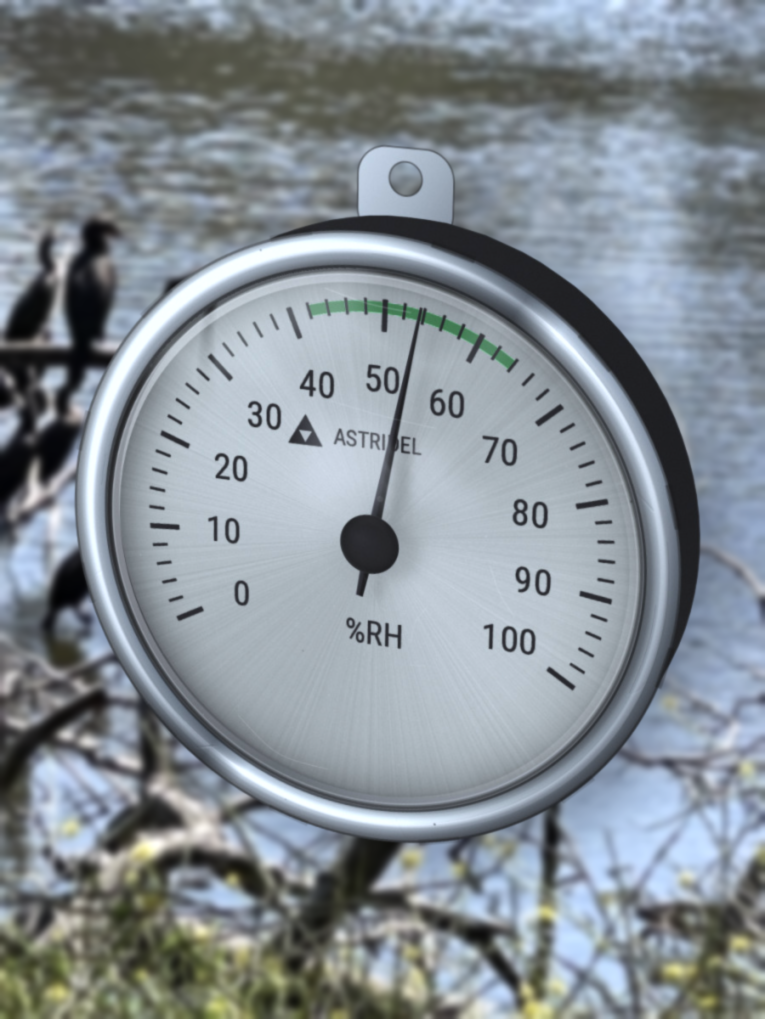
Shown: **54** %
